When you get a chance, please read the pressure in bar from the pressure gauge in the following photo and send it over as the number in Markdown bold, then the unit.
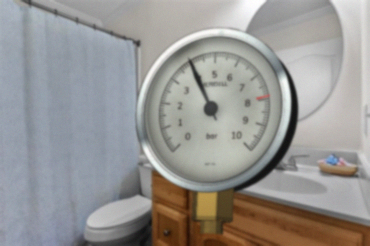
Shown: **4** bar
